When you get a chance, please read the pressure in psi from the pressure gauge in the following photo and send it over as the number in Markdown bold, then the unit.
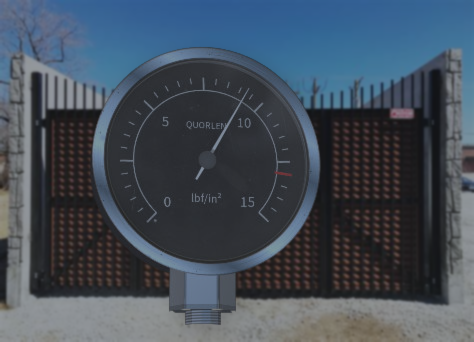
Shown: **9.25** psi
